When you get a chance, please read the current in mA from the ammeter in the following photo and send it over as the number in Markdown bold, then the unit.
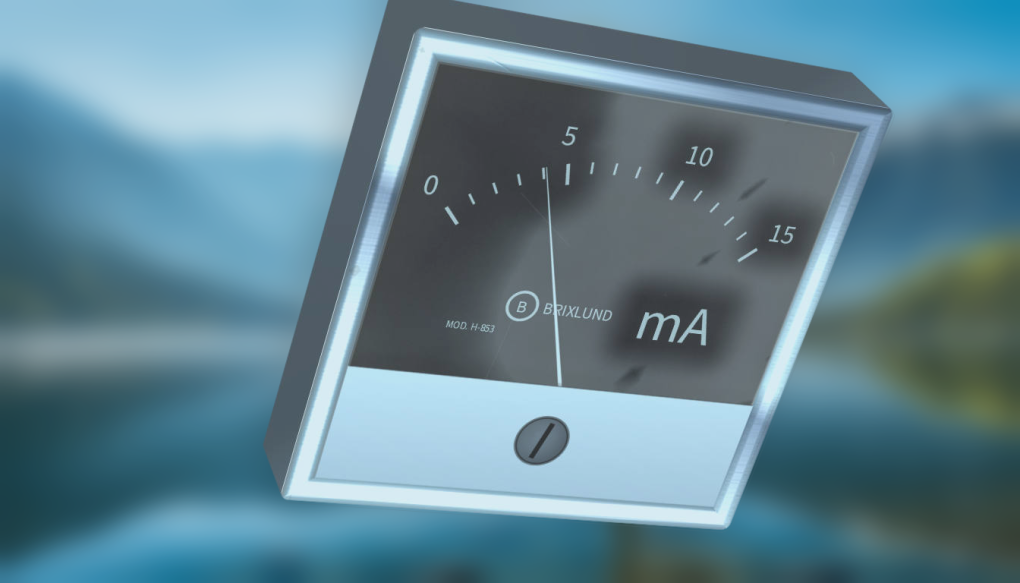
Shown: **4** mA
